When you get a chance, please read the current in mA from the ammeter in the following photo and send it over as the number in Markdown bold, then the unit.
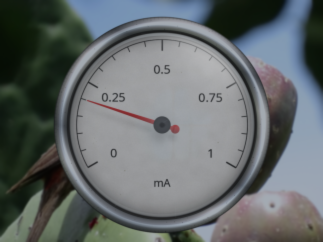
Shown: **0.2** mA
